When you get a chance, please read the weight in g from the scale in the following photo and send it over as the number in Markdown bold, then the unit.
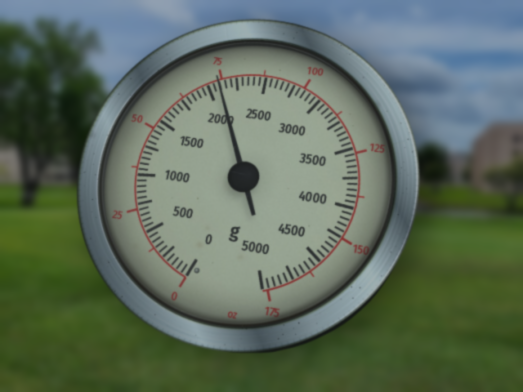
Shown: **2100** g
